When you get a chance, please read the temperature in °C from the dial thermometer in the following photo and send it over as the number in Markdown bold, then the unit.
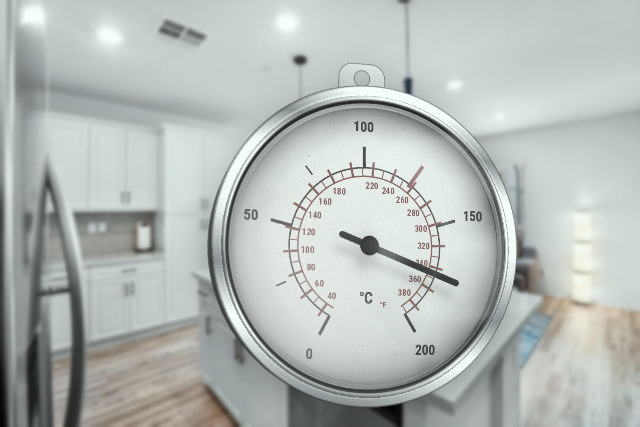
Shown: **175** °C
